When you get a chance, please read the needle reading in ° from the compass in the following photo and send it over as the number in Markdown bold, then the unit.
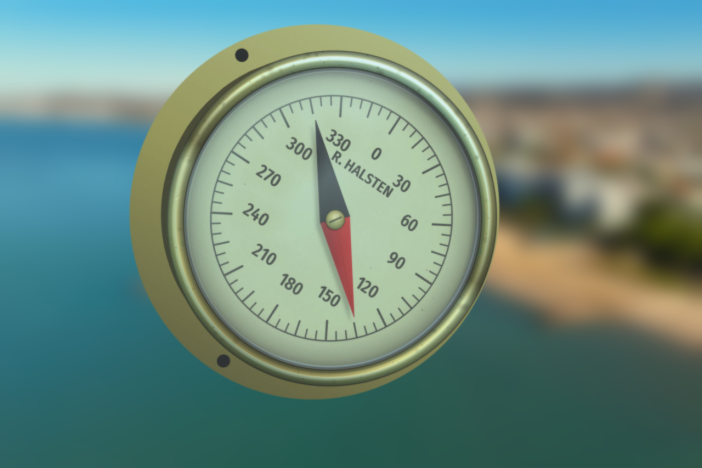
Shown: **135** °
